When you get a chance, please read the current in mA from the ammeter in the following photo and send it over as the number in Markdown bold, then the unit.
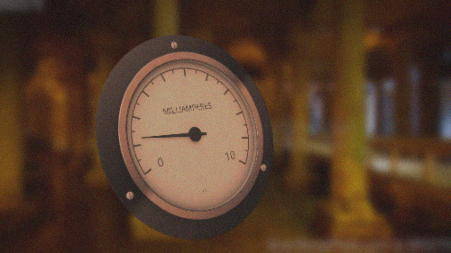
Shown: **1.25** mA
